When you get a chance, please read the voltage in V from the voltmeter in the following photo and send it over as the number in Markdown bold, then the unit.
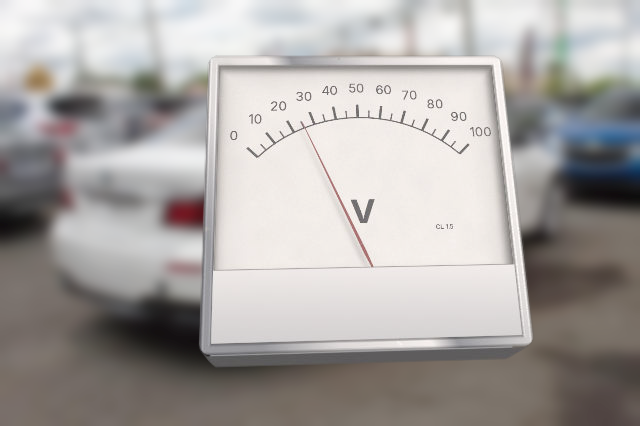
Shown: **25** V
